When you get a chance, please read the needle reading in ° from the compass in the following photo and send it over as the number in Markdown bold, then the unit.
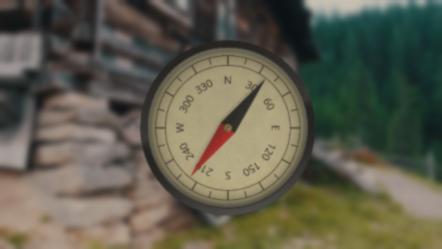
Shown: **217.5** °
